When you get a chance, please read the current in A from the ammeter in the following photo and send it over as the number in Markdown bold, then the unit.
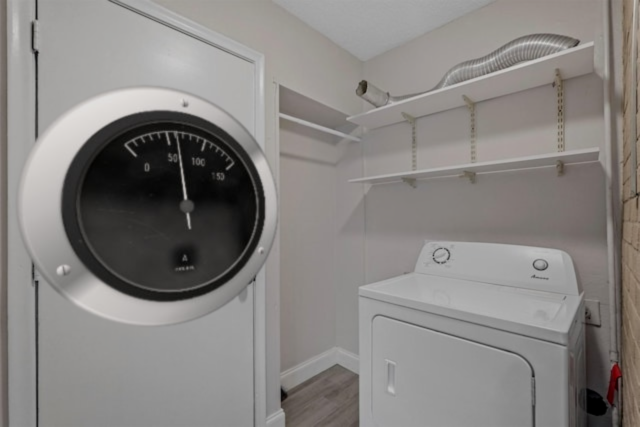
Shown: **60** A
